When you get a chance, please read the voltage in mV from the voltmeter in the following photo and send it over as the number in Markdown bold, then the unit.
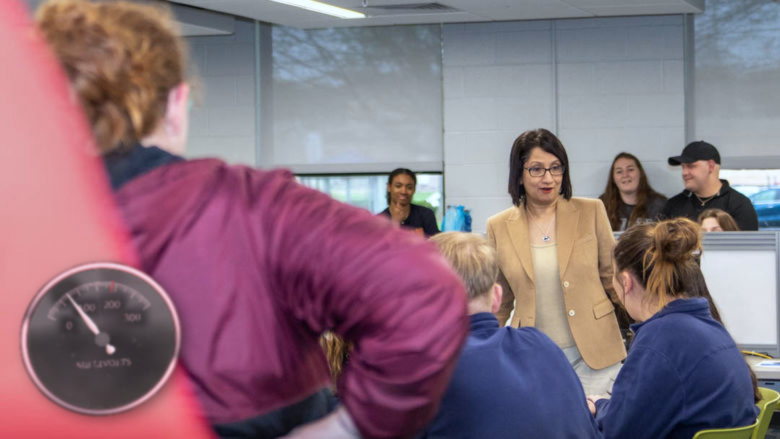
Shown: **75** mV
